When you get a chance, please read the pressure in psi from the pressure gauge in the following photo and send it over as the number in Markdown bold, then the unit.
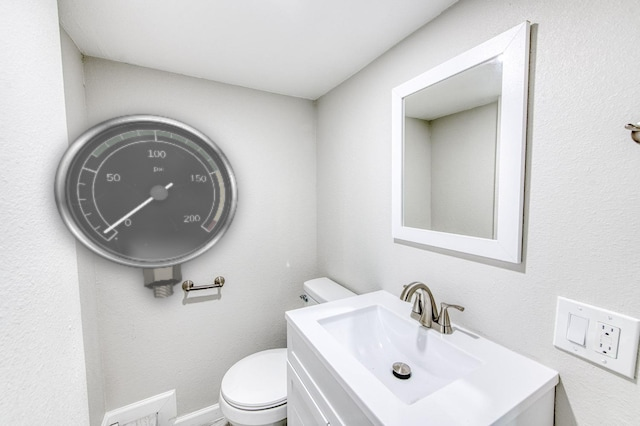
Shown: **5** psi
